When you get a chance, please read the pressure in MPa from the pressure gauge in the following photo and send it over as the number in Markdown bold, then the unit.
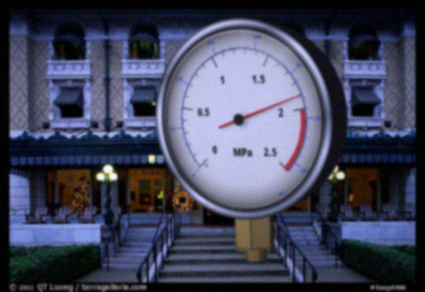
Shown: **1.9** MPa
